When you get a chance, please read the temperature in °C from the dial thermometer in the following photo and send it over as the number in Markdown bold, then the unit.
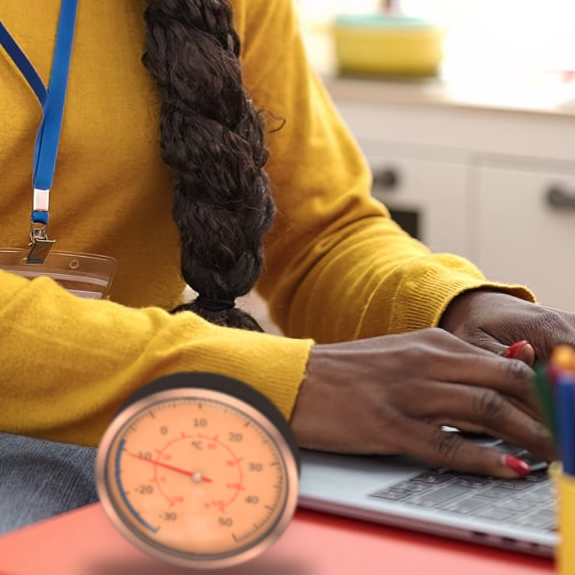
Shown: **-10** °C
